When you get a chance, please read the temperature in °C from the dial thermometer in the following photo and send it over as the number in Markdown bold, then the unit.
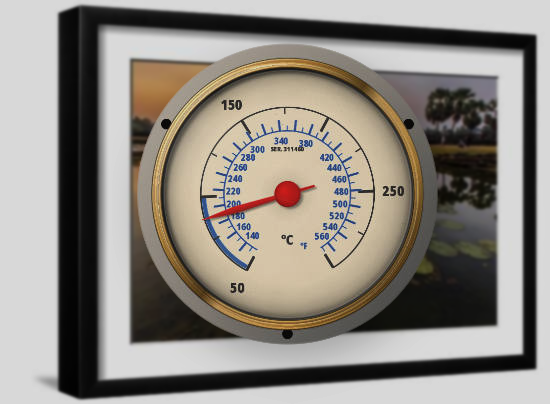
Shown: **87.5** °C
